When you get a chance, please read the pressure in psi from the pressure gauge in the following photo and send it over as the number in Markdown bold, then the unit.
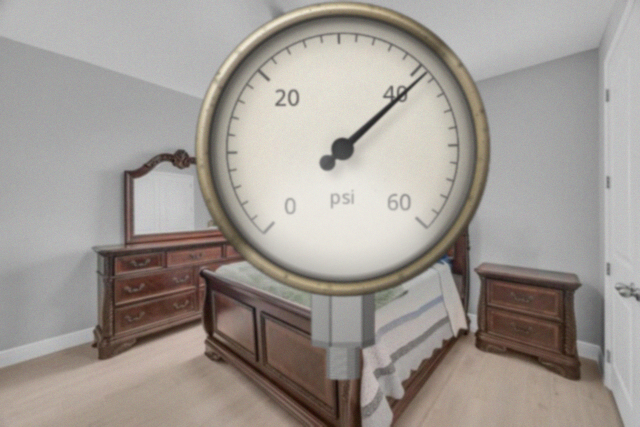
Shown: **41** psi
